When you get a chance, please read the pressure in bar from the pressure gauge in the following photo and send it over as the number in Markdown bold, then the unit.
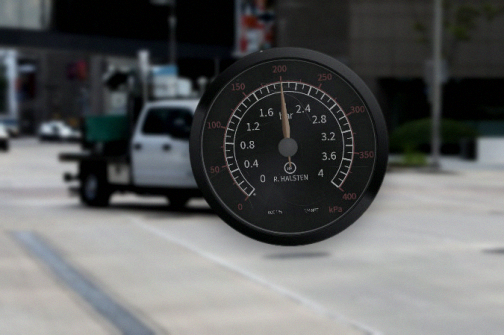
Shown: **2** bar
